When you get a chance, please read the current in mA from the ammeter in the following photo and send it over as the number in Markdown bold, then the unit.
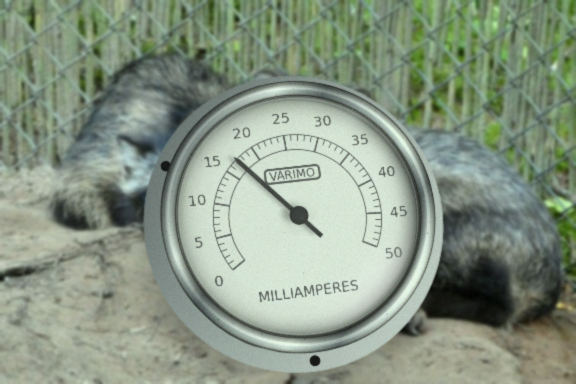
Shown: **17** mA
